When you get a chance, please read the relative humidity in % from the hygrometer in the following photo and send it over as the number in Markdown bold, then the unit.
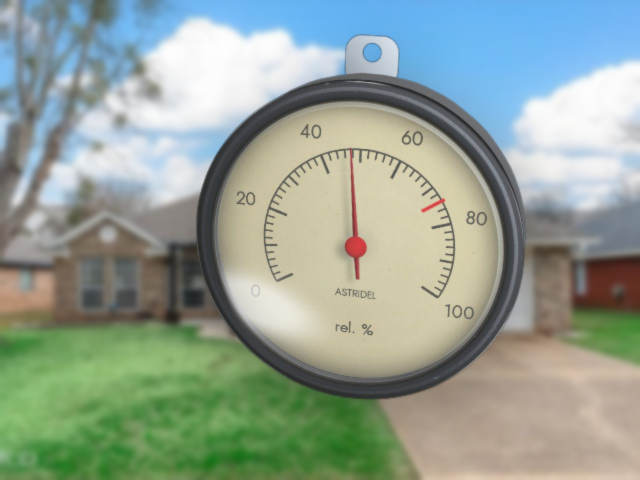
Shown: **48** %
